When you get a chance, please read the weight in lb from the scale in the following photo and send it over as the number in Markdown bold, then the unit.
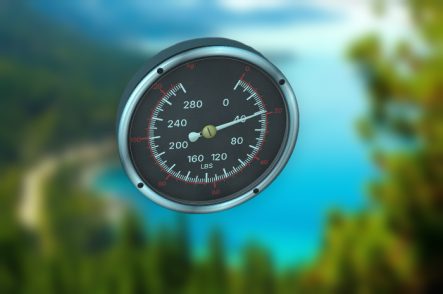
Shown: **40** lb
